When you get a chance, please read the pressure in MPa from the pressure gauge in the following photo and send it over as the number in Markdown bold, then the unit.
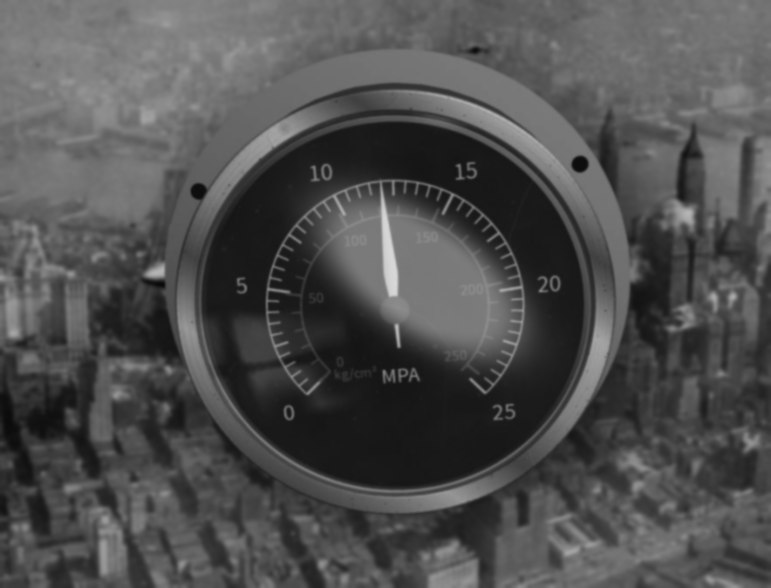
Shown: **12** MPa
